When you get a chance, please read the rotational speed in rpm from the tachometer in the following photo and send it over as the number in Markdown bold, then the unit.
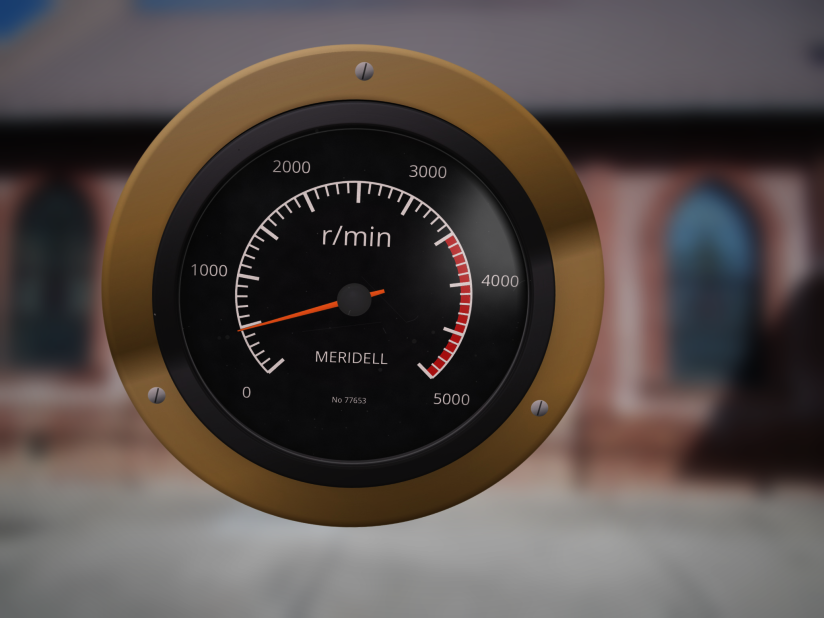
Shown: **500** rpm
